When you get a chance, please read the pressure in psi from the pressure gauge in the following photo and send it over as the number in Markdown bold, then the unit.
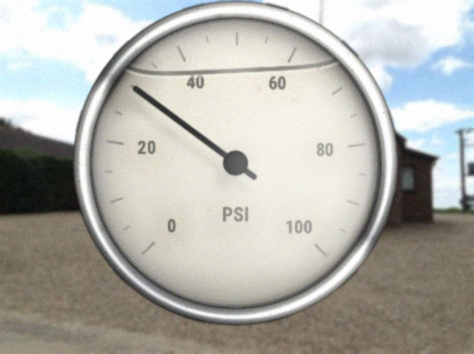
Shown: **30** psi
